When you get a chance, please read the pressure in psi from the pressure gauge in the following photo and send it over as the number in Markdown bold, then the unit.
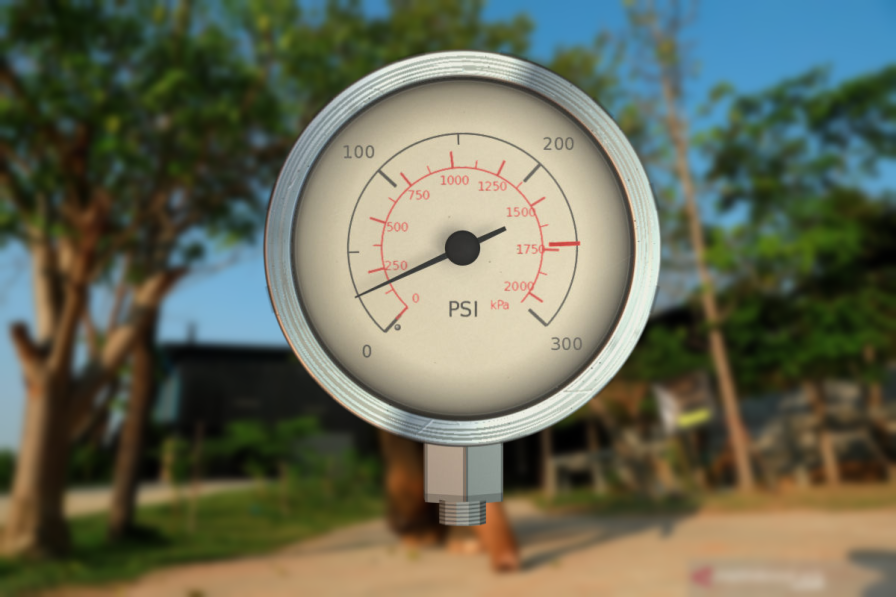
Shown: **25** psi
